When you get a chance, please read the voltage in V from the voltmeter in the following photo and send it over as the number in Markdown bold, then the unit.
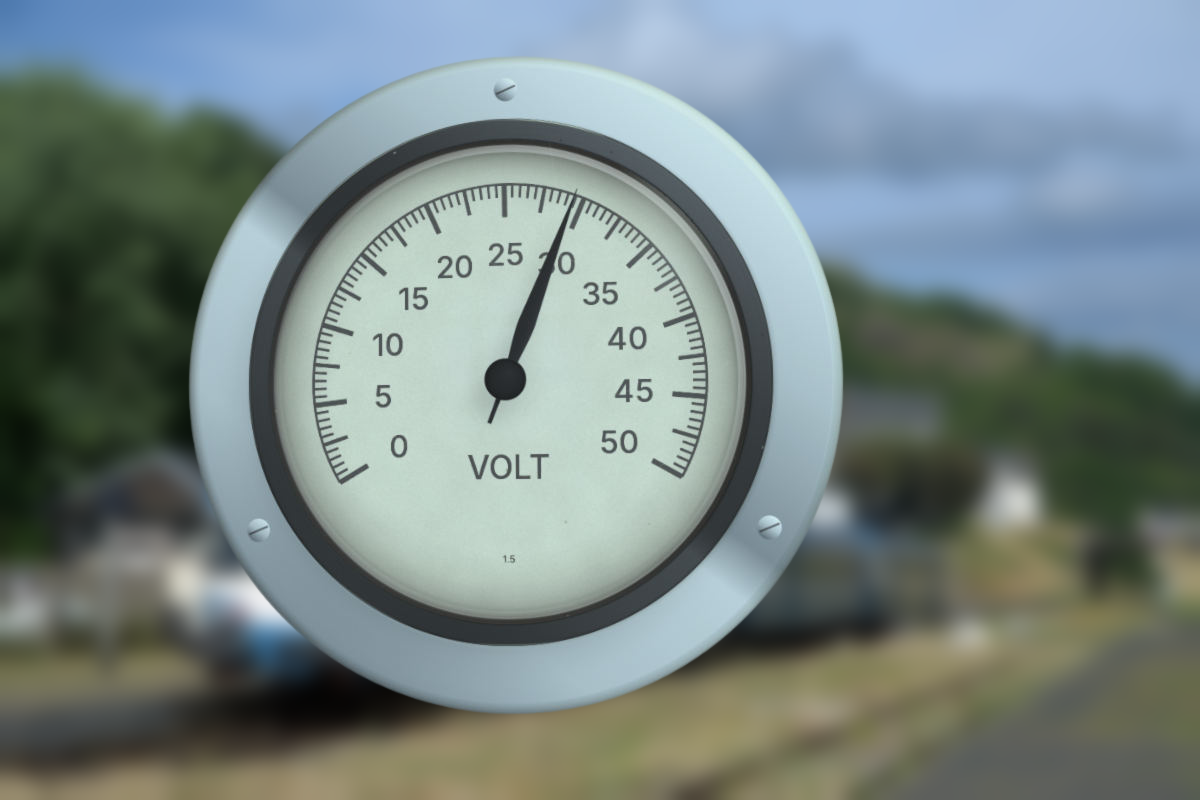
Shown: **29.5** V
